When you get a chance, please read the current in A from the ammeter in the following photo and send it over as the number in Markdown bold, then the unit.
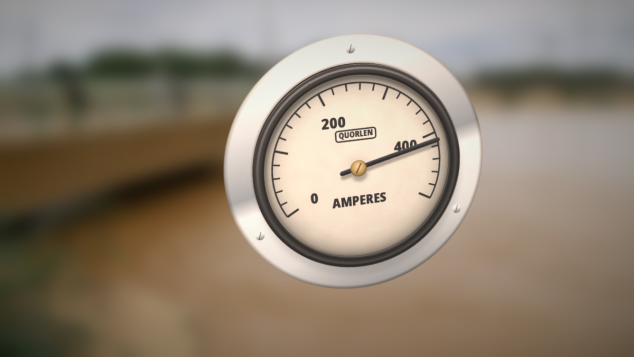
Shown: **410** A
